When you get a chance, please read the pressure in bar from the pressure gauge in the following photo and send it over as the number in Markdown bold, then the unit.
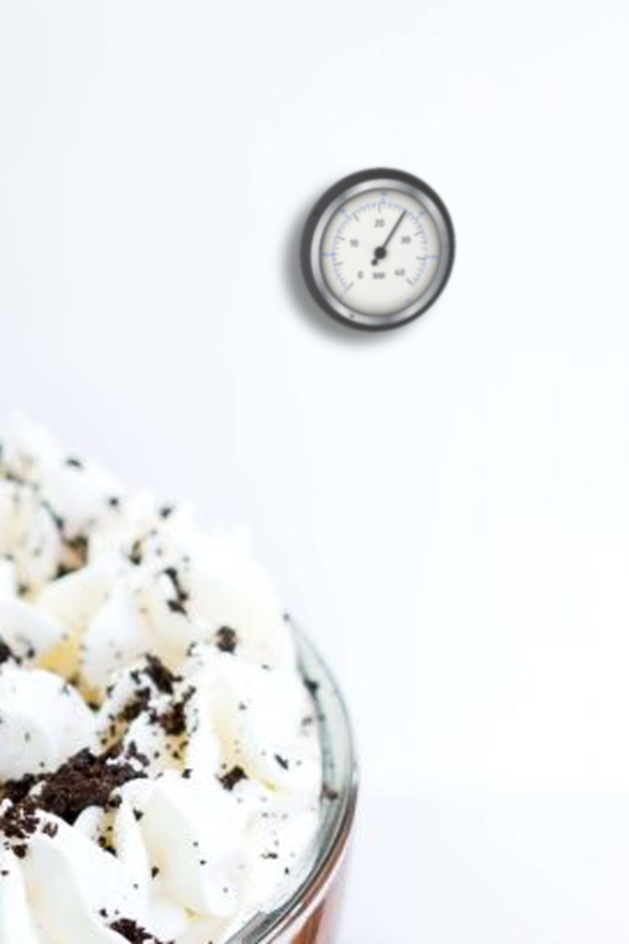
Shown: **25** bar
